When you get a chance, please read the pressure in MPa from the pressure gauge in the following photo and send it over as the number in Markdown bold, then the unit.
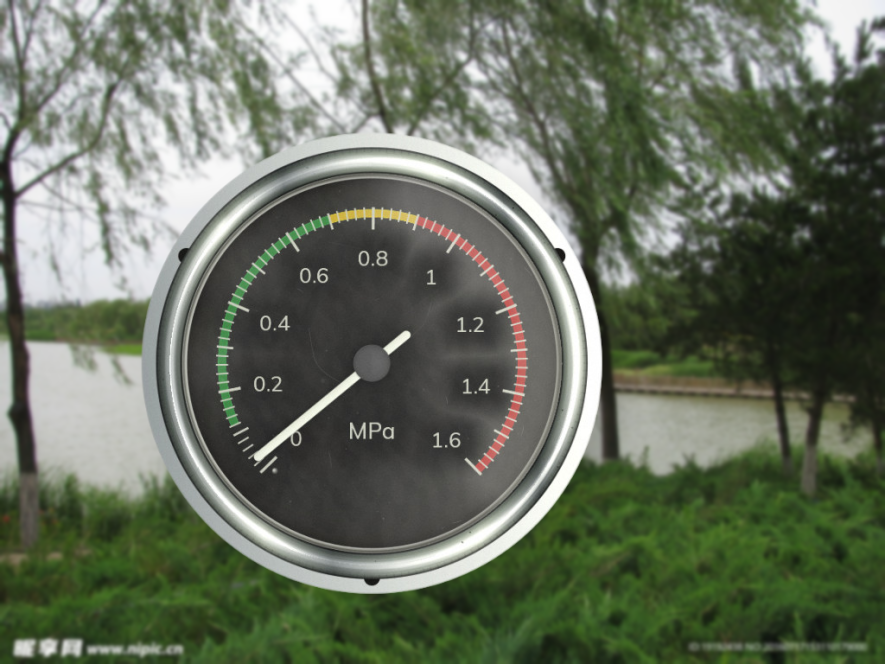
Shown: **0.03** MPa
